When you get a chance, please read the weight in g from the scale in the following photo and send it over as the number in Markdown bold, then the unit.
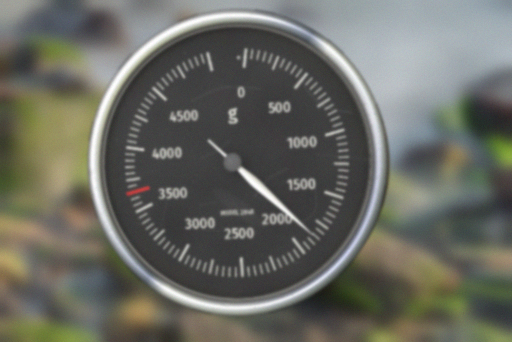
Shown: **1850** g
